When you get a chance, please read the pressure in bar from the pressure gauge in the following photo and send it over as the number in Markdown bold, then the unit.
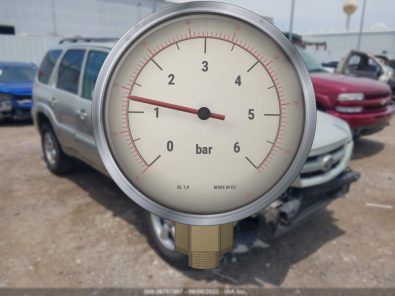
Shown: **1.25** bar
